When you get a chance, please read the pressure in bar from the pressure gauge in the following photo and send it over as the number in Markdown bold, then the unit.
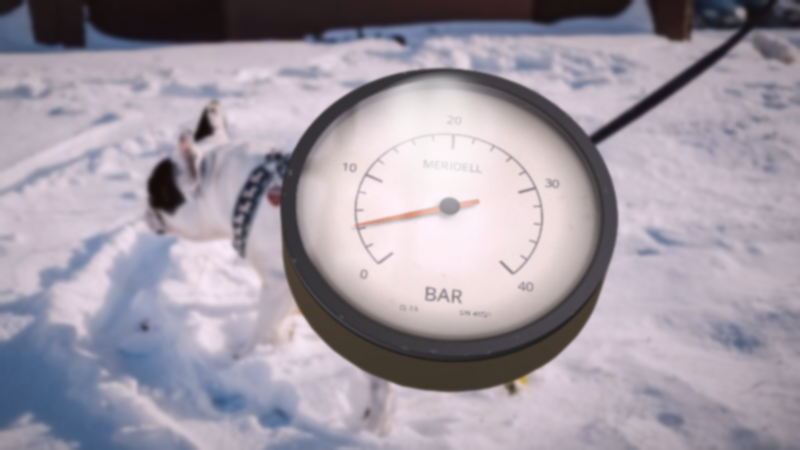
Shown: **4** bar
